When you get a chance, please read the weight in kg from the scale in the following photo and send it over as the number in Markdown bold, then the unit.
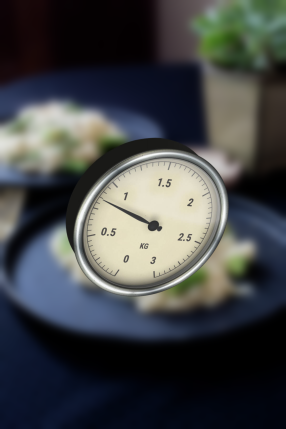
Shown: **0.85** kg
